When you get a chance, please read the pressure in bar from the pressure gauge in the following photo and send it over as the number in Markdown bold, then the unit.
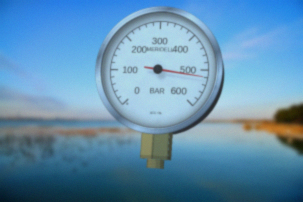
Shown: **520** bar
